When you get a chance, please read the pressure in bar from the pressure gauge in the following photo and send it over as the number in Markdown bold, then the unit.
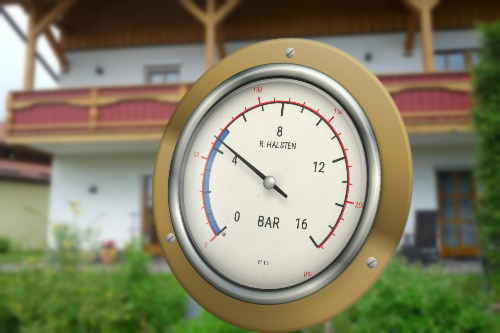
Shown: **4.5** bar
